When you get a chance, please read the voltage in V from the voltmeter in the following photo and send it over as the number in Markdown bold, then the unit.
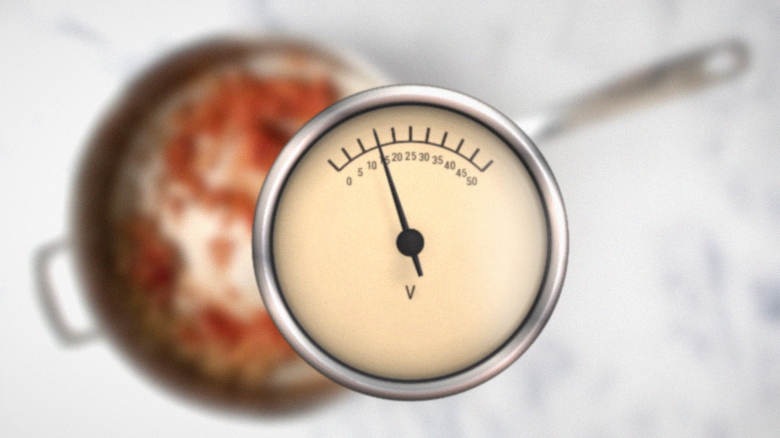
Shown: **15** V
